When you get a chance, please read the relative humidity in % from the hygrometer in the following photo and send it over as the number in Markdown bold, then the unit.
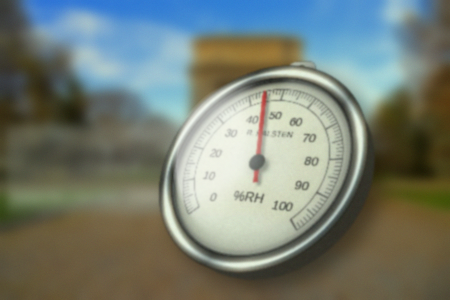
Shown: **45** %
